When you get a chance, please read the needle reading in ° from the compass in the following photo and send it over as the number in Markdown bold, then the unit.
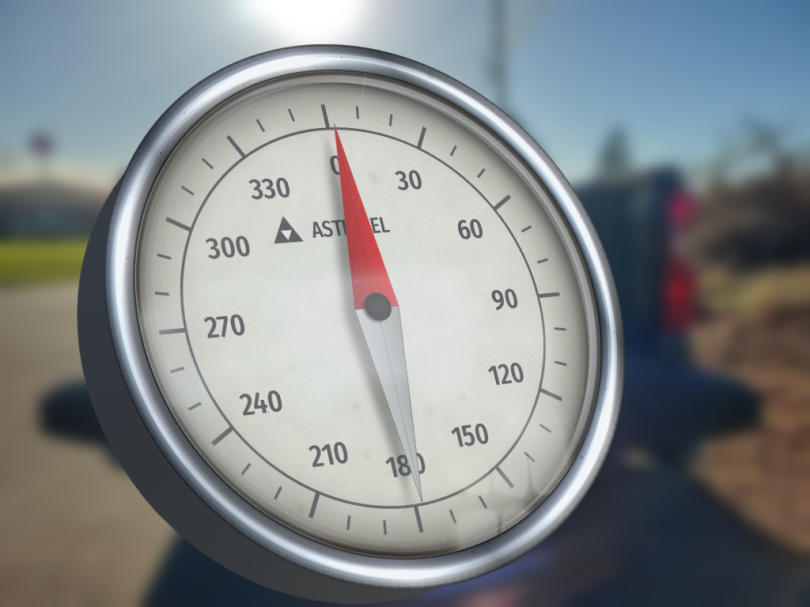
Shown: **0** °
